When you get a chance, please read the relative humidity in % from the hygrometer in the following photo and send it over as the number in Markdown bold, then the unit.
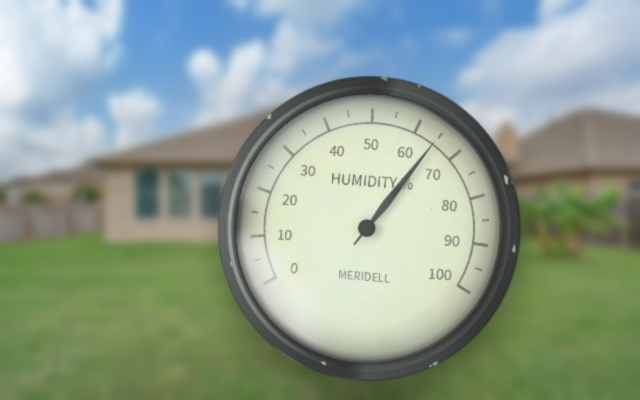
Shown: **65** %
